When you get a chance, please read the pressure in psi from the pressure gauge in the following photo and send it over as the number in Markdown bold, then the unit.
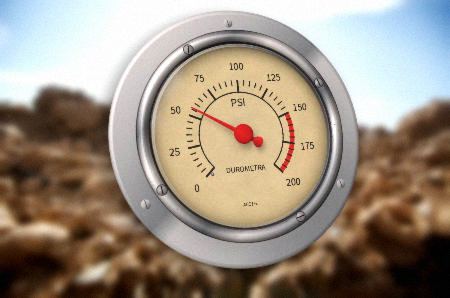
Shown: **55** psi
